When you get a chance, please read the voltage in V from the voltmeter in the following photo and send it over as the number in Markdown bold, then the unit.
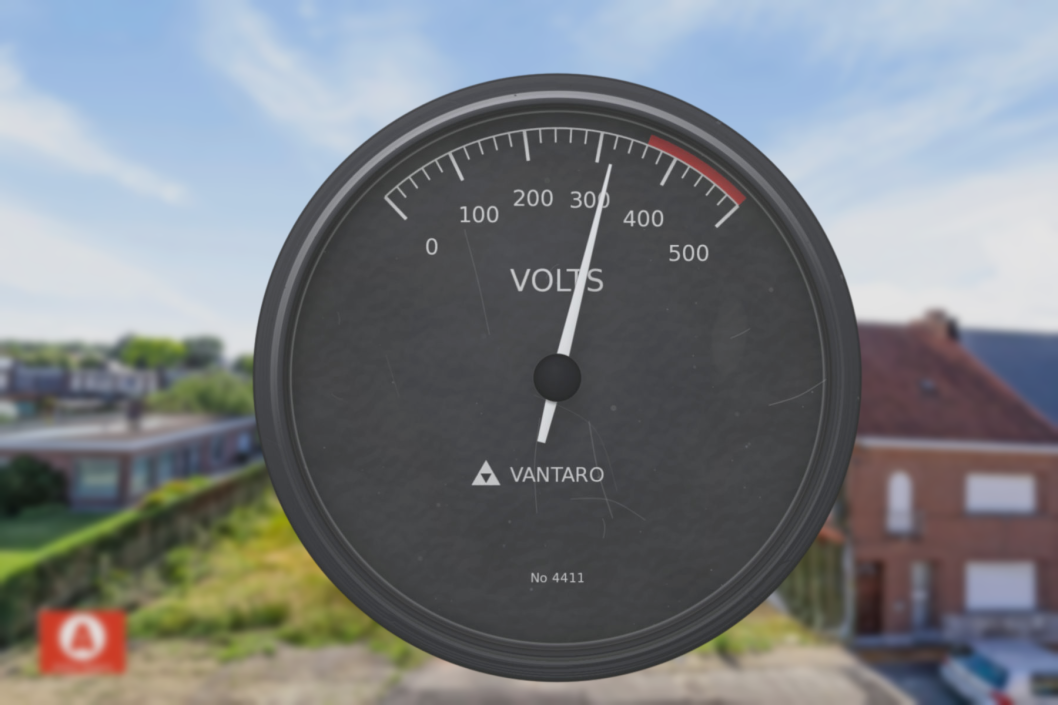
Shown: **320** V
